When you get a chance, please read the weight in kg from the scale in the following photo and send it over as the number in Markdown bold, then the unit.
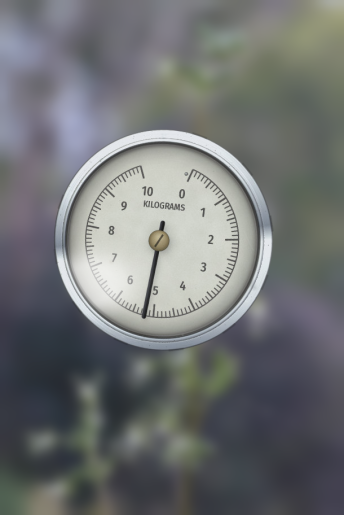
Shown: **5.2** kg
